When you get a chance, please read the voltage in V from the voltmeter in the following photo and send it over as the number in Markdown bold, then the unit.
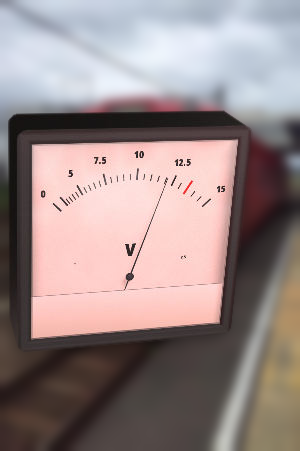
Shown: **12** V
